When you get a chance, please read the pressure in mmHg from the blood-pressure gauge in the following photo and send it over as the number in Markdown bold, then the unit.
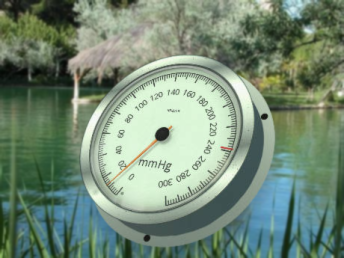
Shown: **10** mmHg
